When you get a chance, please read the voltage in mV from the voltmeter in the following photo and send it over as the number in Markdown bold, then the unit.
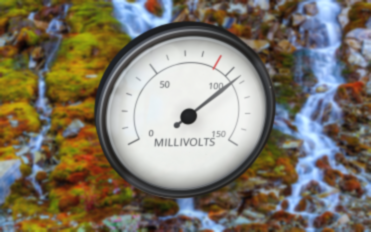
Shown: **105** mV
